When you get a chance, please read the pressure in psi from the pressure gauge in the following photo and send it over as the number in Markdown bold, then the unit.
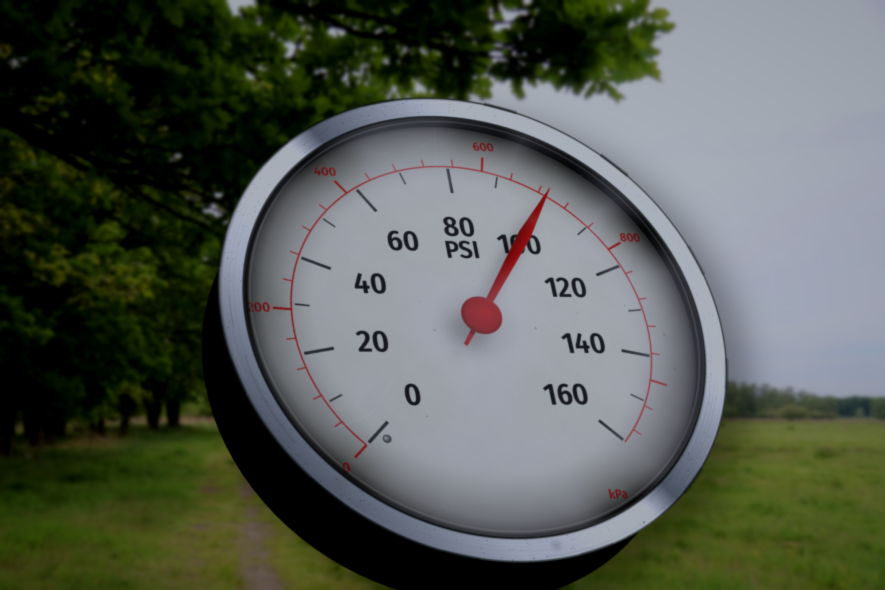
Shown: **100** psi
